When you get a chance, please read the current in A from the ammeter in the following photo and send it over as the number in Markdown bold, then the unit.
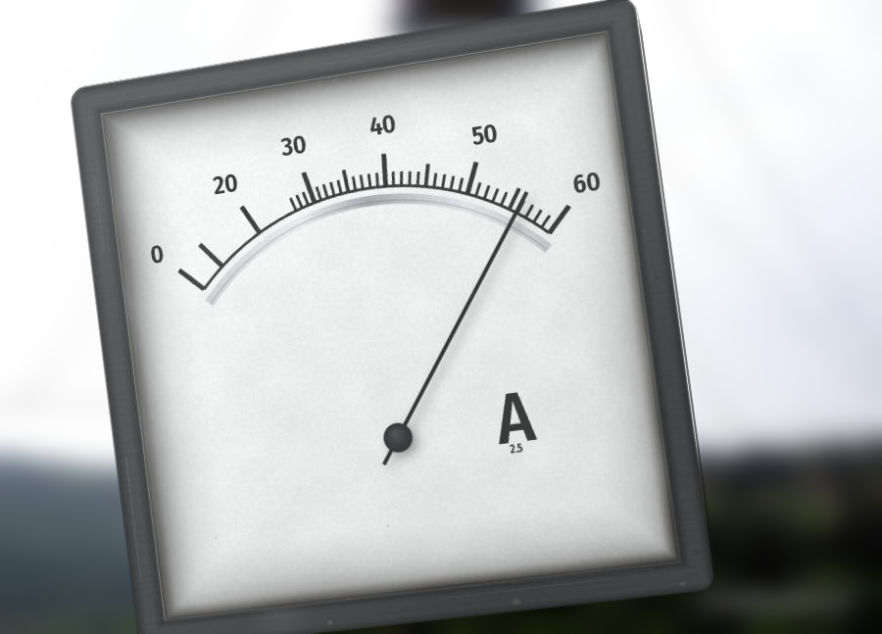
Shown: **56** A
